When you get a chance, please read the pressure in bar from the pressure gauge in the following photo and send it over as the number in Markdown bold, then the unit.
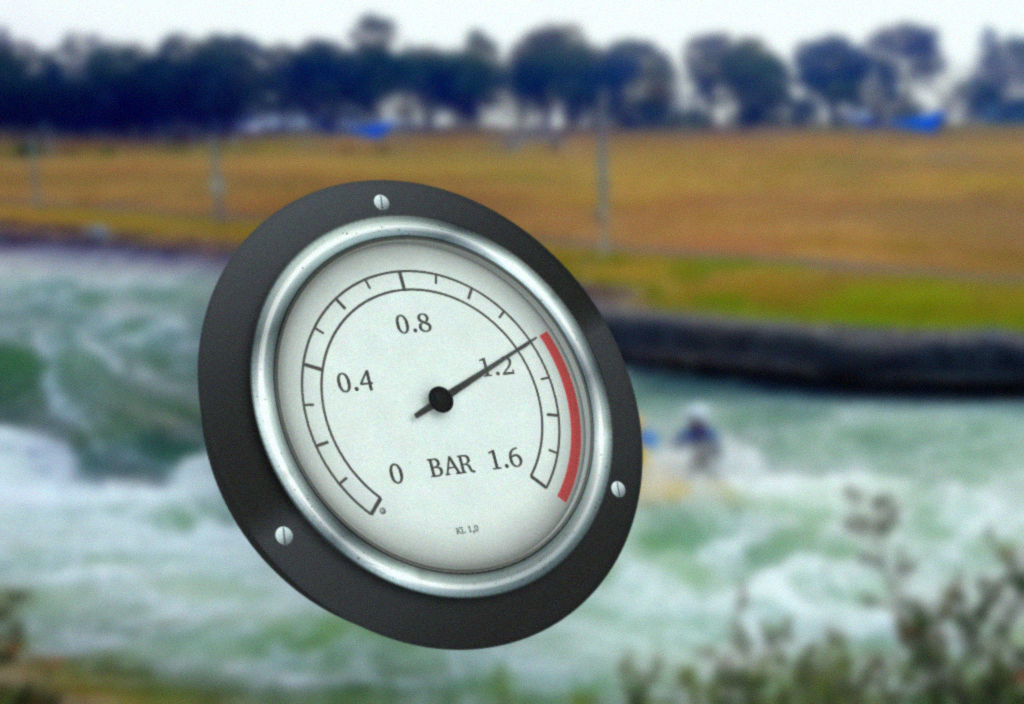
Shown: **1.2** bar
